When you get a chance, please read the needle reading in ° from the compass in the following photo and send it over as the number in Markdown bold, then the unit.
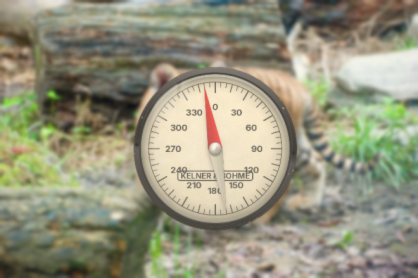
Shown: **350** °
